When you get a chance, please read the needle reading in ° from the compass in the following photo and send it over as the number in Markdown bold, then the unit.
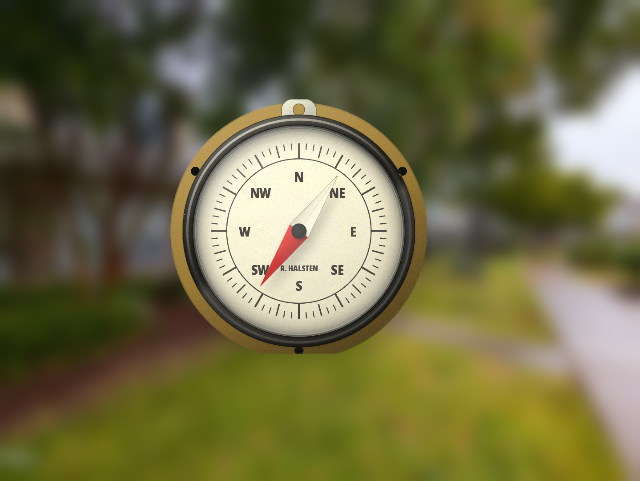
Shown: **215** °
